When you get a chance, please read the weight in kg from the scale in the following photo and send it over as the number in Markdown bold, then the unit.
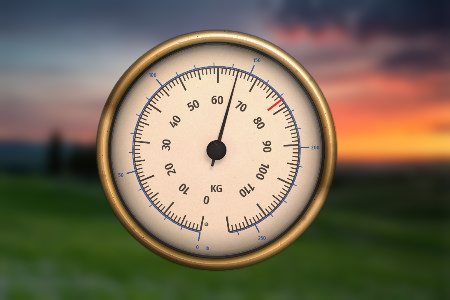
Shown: **65** kg
